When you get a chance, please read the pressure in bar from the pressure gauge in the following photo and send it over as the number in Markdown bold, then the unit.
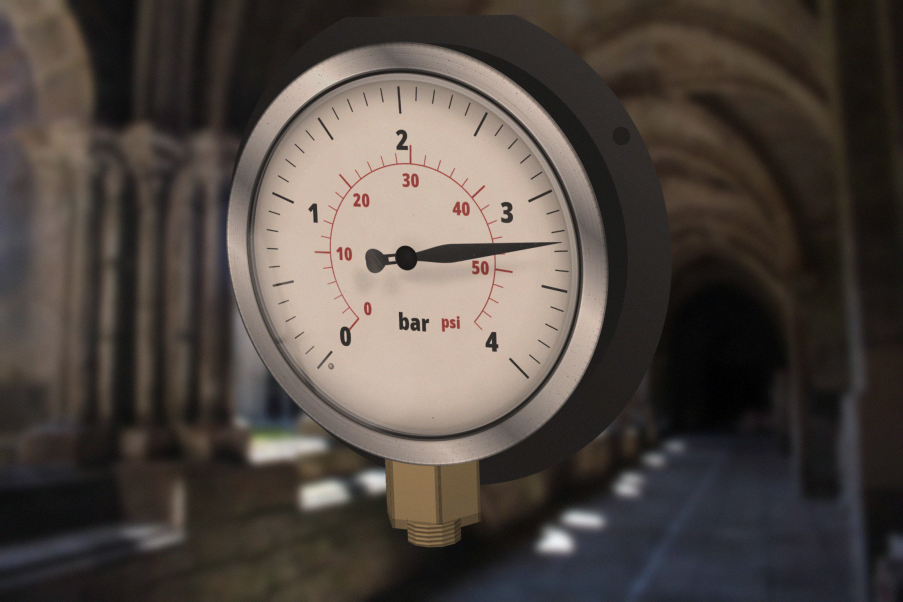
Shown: **3.25** bar
